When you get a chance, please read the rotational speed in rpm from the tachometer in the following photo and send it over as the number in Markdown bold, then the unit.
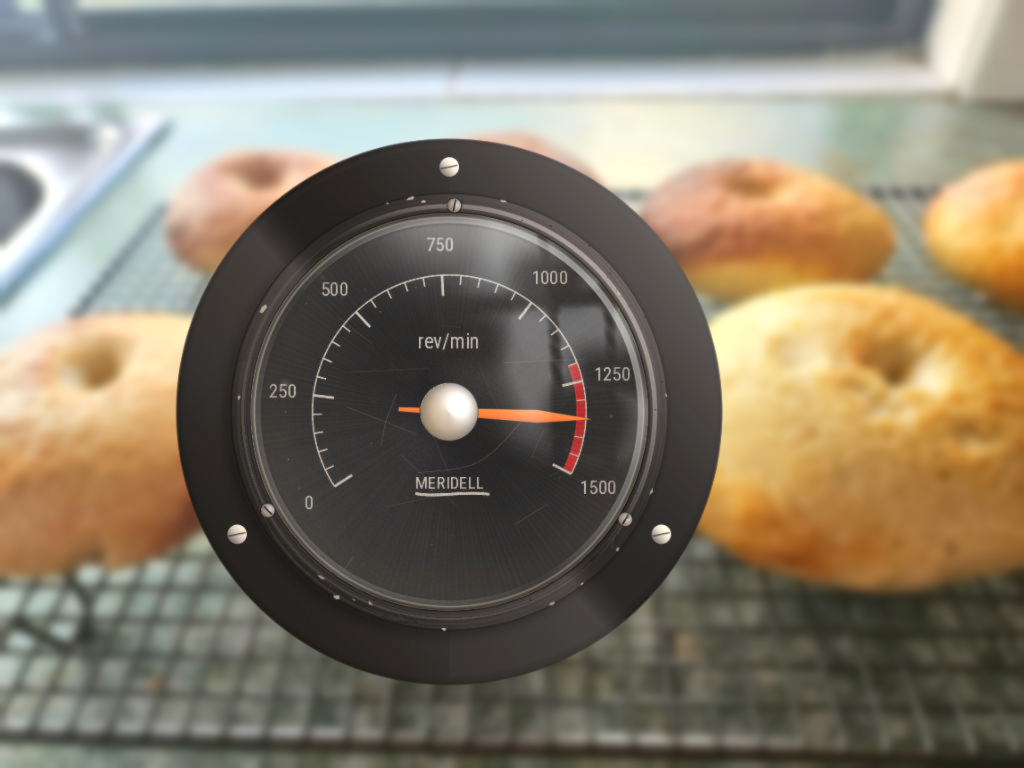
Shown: **1350** rpm
